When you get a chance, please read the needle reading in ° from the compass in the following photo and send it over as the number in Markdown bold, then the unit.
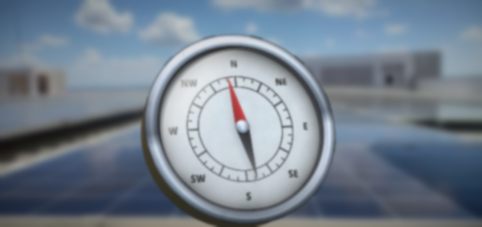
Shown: **350** °
